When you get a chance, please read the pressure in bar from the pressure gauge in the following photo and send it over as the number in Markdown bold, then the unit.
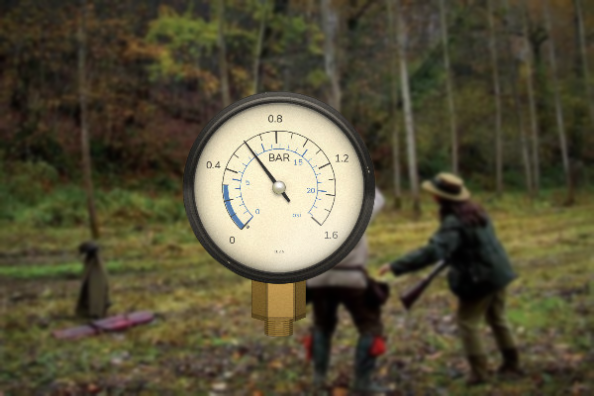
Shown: **0.6** bar
